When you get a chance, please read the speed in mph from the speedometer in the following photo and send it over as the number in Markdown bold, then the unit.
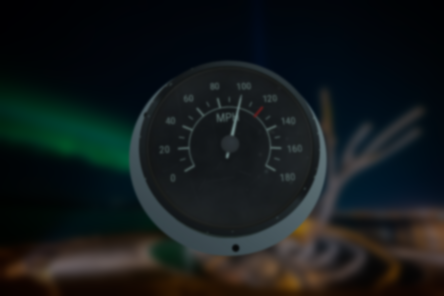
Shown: **100** mph
